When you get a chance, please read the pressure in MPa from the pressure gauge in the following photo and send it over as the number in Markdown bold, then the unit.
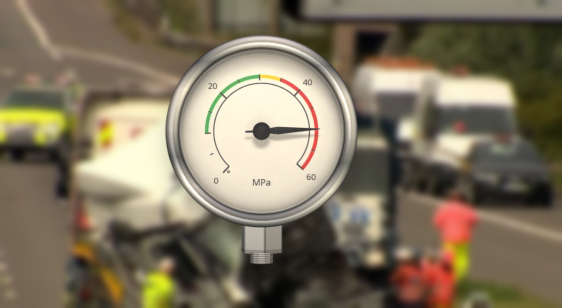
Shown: **50** MPa
